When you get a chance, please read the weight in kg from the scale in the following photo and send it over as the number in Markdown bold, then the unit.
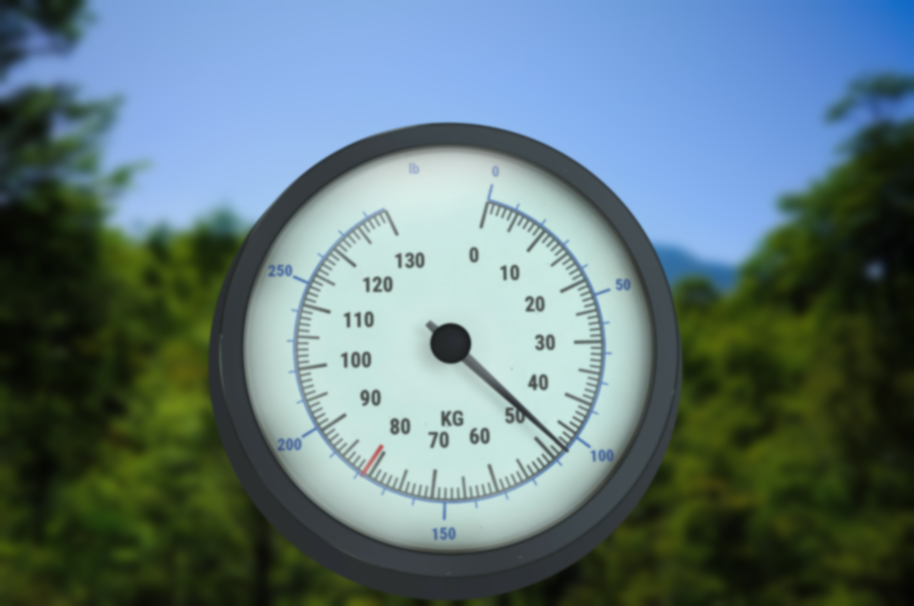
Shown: **48** kg
